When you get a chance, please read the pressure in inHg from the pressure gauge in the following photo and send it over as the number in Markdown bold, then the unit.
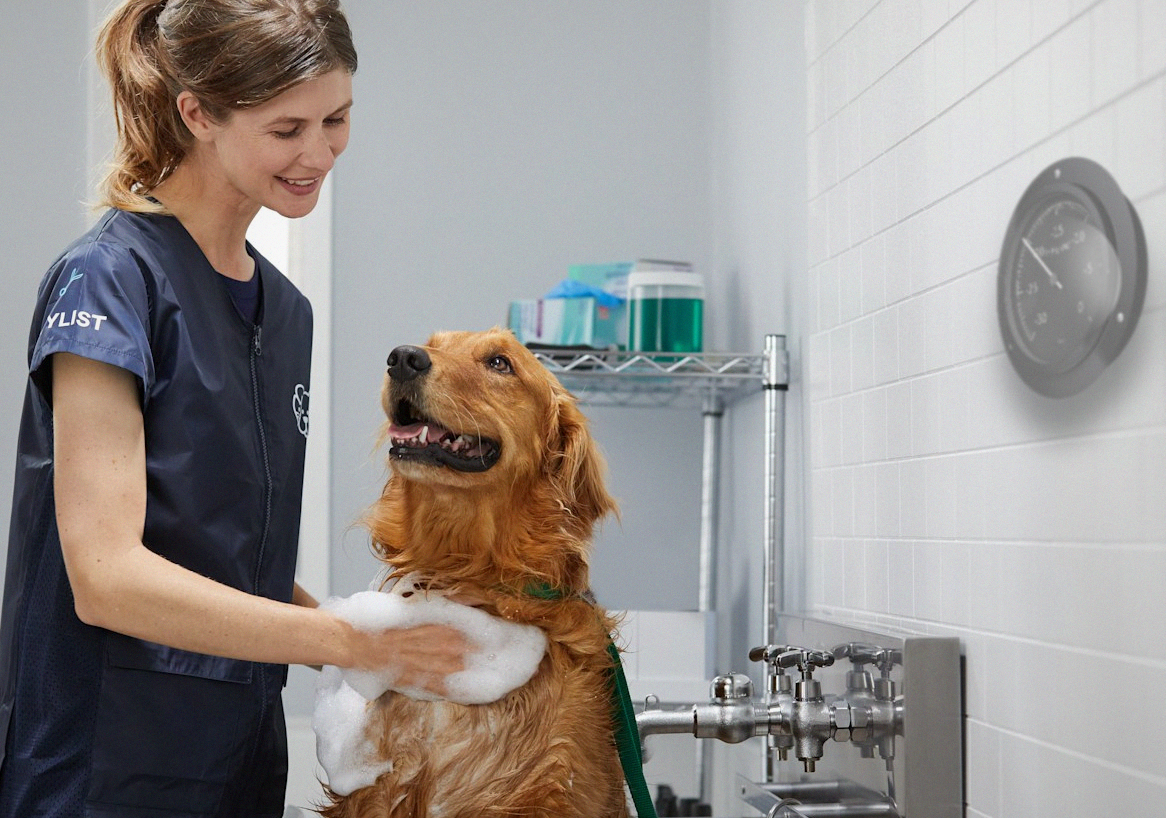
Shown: **-20** inHg
